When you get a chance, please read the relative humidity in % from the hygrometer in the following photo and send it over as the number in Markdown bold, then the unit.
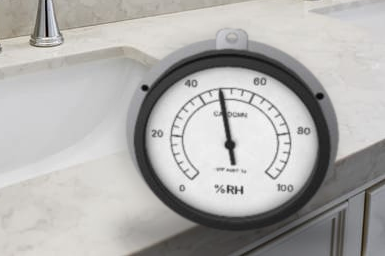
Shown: **48** %
